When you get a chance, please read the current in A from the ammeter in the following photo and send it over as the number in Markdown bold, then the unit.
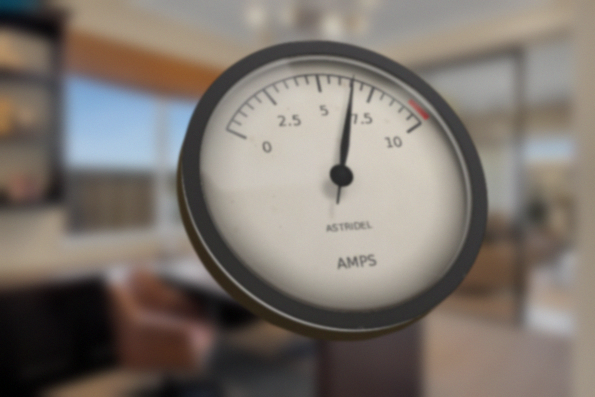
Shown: **6.5** A
